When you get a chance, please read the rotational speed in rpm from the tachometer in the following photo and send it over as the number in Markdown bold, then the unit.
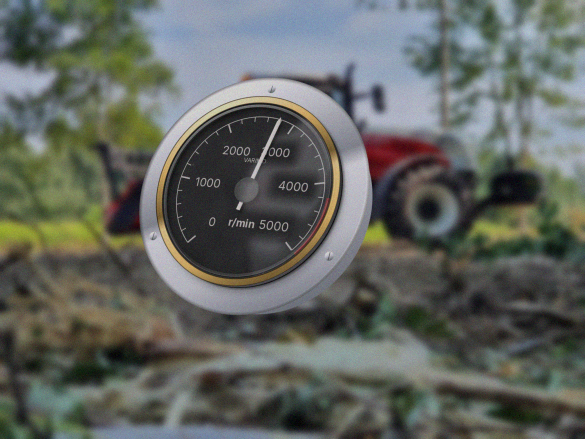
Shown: **2800** rpm
